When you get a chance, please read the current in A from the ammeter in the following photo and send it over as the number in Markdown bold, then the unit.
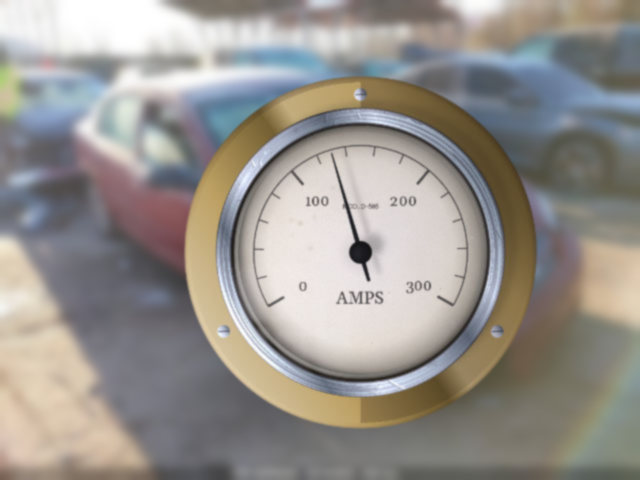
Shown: **130** A
